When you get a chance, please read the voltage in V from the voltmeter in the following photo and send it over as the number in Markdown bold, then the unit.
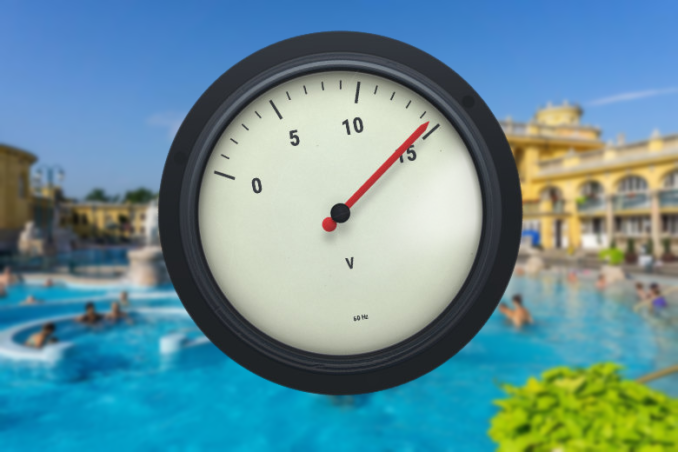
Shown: **14.5** V
